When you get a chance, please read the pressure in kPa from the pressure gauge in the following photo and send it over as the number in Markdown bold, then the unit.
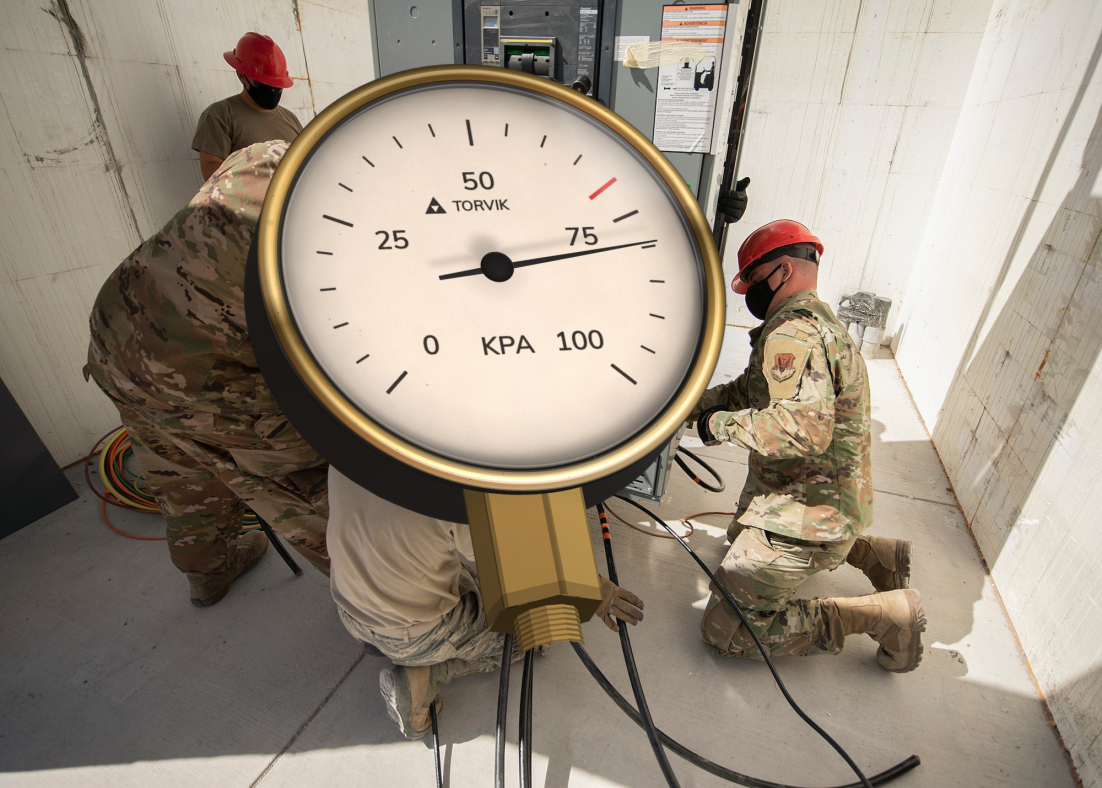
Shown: **80** kPa
